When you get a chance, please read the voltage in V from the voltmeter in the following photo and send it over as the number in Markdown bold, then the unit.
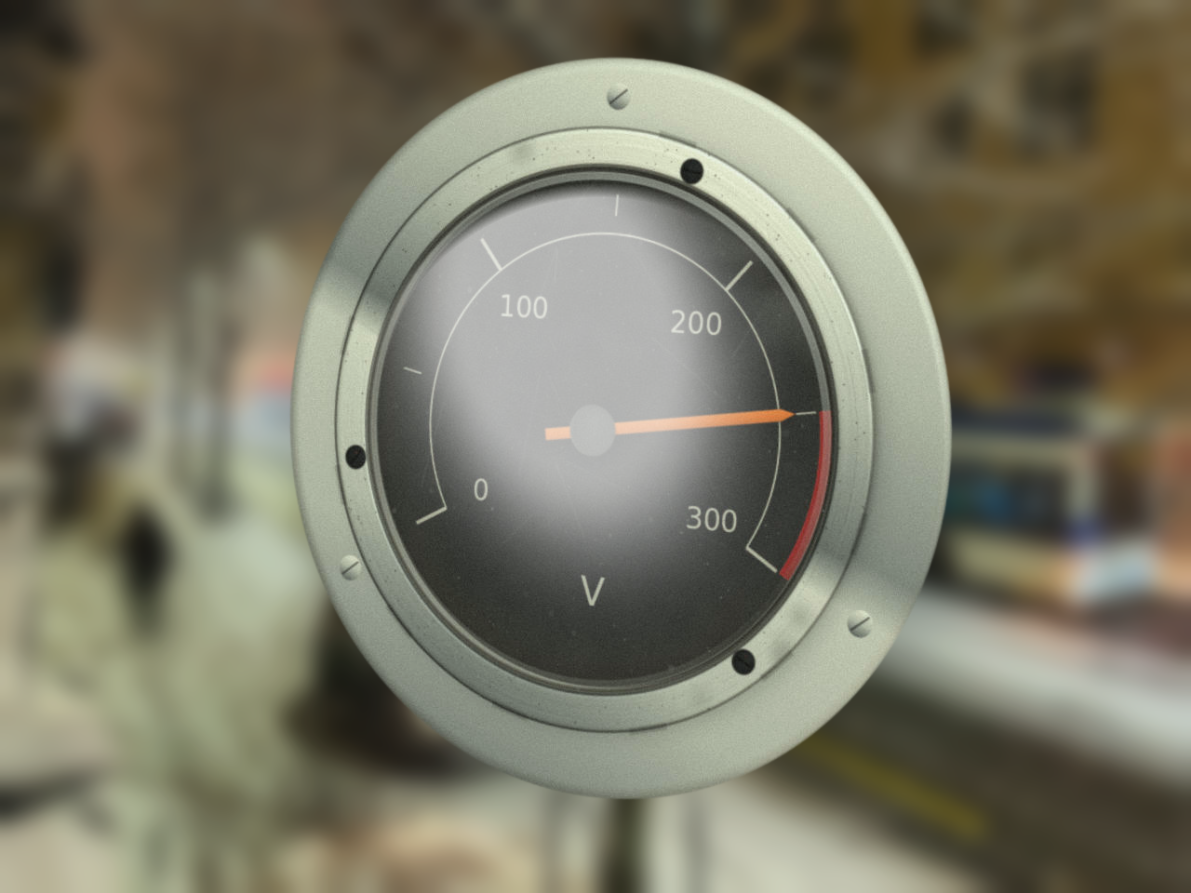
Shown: **250** V
